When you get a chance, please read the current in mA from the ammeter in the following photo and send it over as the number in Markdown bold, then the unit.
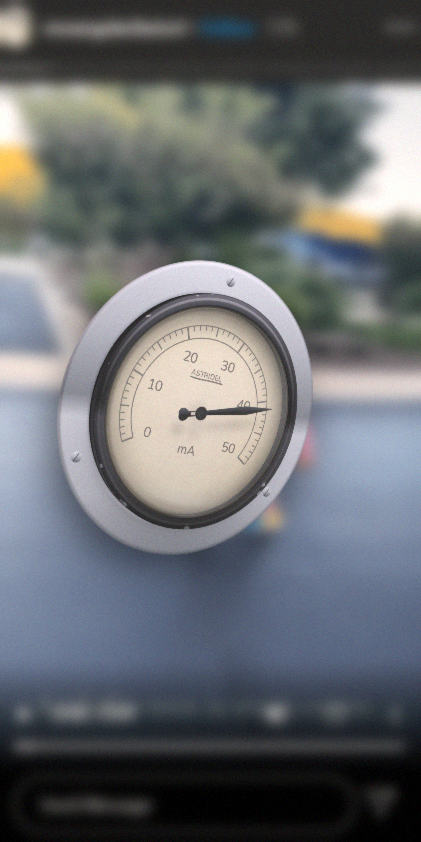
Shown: **41** mA
